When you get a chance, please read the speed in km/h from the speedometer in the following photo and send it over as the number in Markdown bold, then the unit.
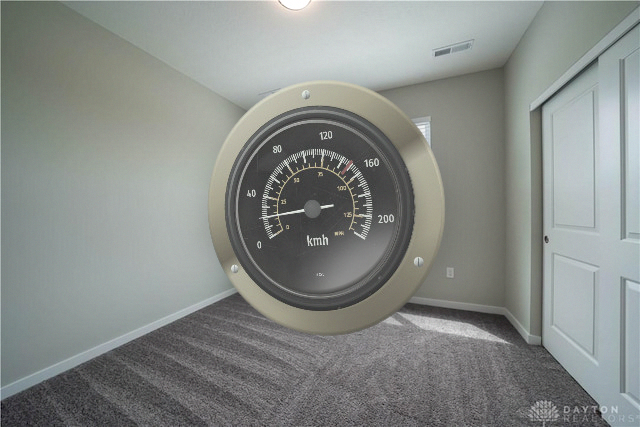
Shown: **20** km/h
